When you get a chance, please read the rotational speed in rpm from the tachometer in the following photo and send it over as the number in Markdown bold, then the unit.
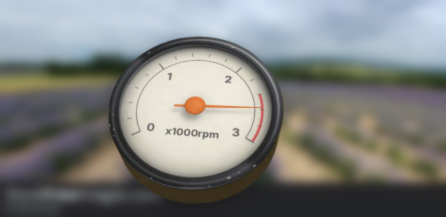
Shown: **2600** rpm
